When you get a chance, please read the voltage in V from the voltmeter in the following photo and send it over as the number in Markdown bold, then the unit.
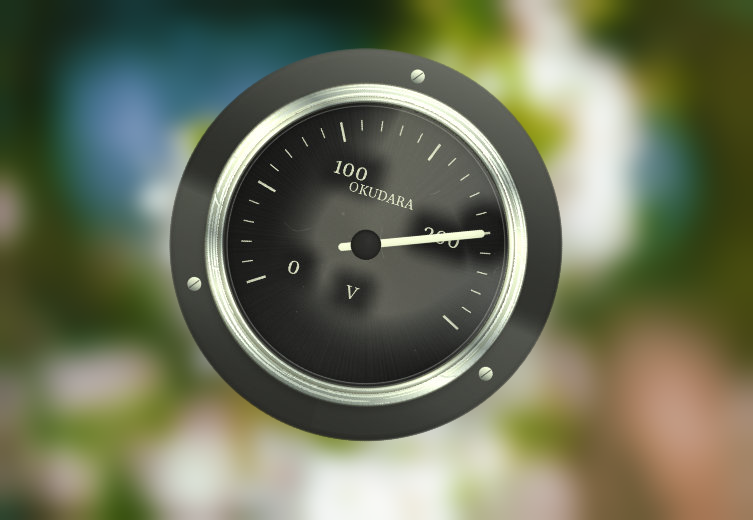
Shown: **200** V
